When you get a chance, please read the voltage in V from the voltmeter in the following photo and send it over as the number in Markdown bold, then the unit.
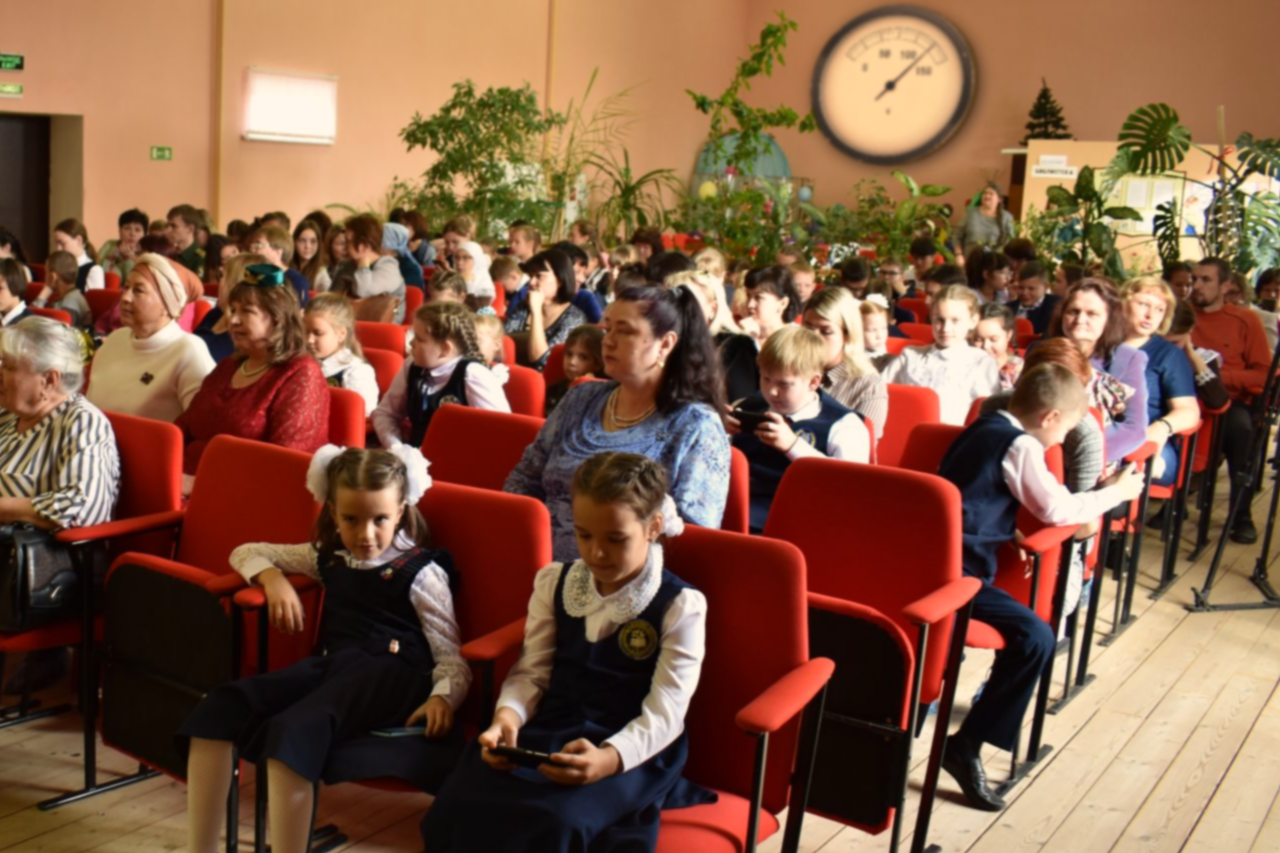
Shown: **125** V
